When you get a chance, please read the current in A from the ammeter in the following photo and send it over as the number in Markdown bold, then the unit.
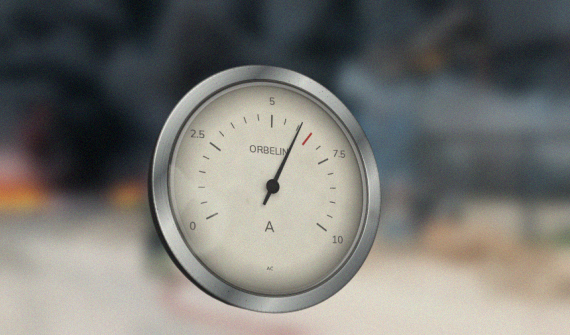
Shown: **6** A
